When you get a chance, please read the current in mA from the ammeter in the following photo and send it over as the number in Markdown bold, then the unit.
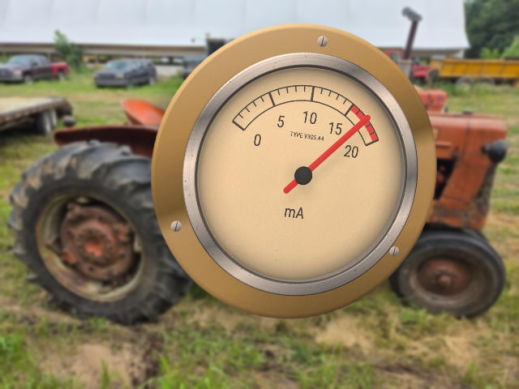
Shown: **17** mA
